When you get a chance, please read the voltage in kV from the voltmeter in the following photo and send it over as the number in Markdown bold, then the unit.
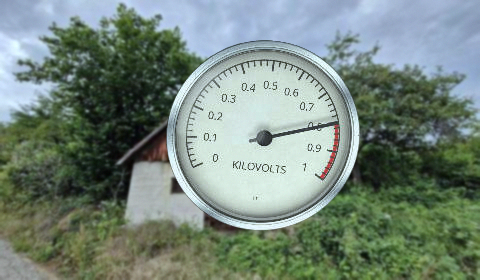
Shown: **0.8** kV
